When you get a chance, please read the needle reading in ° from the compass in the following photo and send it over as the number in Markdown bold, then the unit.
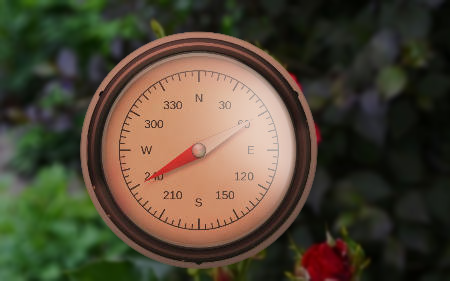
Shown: **240** °
